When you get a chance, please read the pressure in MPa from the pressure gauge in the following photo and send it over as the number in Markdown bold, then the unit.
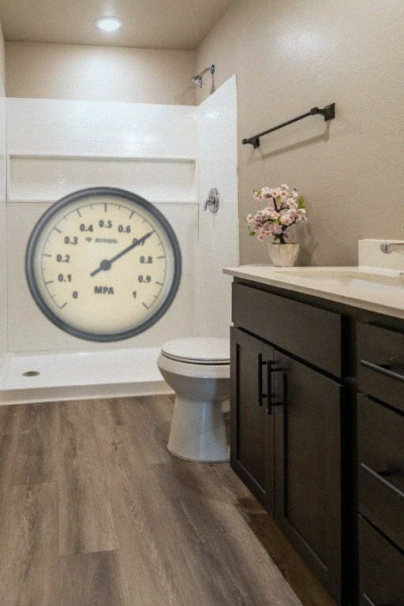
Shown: **0.7** MPa
